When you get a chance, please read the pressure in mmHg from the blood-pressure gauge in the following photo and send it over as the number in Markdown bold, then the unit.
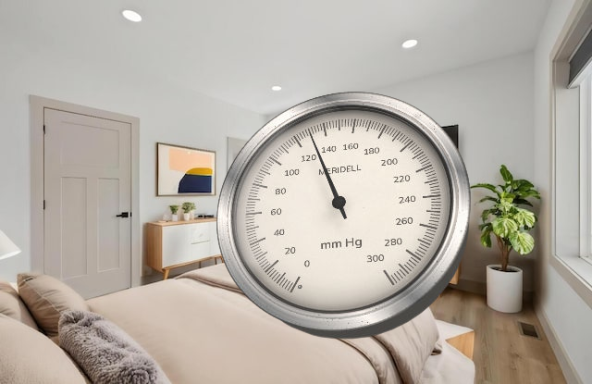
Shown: **130** mmHg
